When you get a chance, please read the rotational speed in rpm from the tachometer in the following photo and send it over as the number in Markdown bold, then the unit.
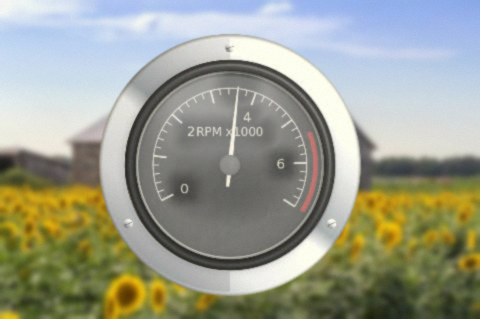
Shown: **3600** rpm
